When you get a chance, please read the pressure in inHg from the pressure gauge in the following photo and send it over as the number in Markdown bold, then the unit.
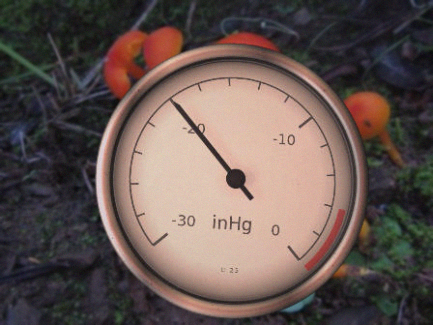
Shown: **-20** inHg
